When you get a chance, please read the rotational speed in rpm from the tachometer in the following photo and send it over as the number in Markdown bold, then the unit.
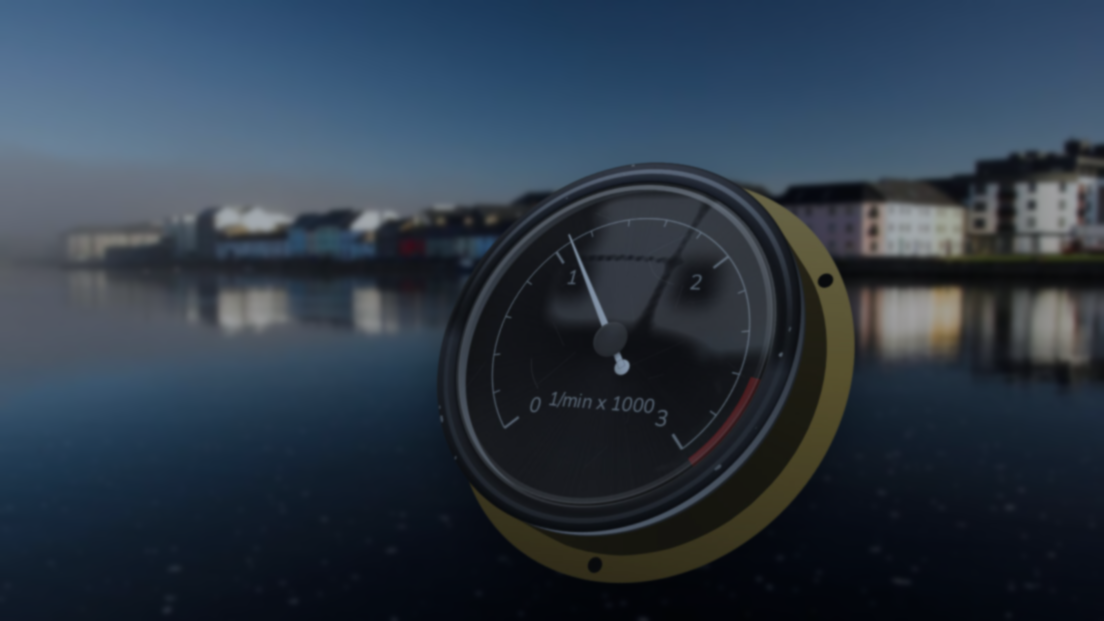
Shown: **1100** rpm
